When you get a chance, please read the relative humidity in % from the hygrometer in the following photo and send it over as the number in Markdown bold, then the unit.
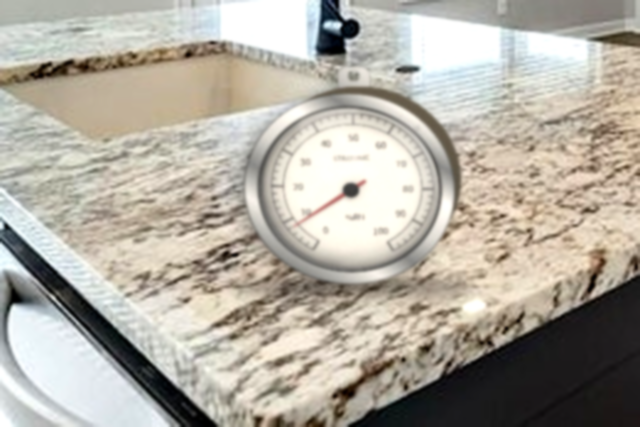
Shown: **8** %
